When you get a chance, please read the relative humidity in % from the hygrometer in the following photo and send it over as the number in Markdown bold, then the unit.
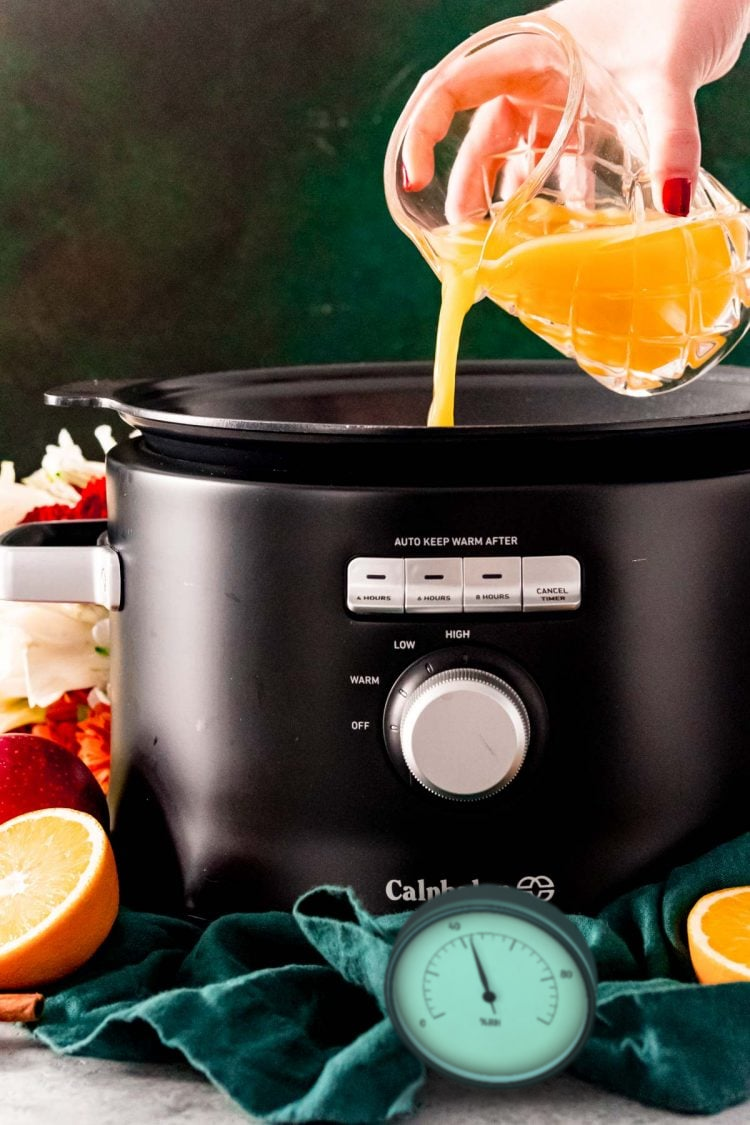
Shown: **44** %
